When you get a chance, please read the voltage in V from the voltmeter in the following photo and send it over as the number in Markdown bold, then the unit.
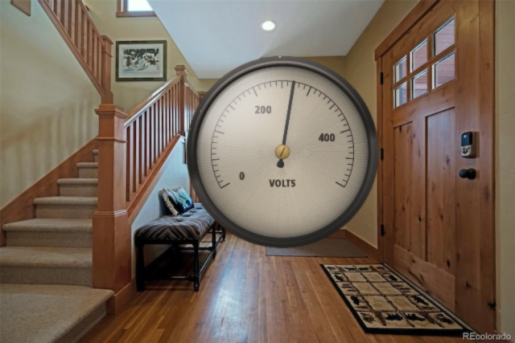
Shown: **270** V
